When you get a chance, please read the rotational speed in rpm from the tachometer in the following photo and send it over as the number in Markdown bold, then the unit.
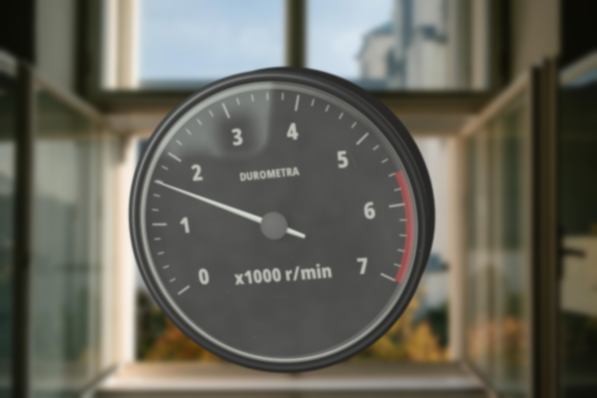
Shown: **1600** rpm
